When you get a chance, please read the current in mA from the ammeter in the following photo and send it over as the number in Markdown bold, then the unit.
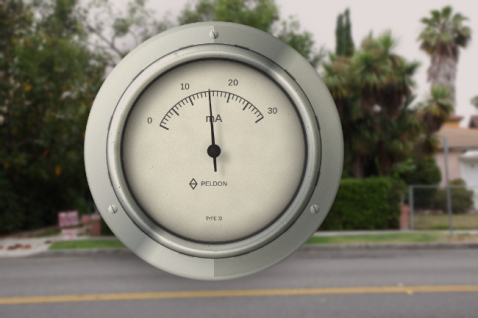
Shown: **15** mA
